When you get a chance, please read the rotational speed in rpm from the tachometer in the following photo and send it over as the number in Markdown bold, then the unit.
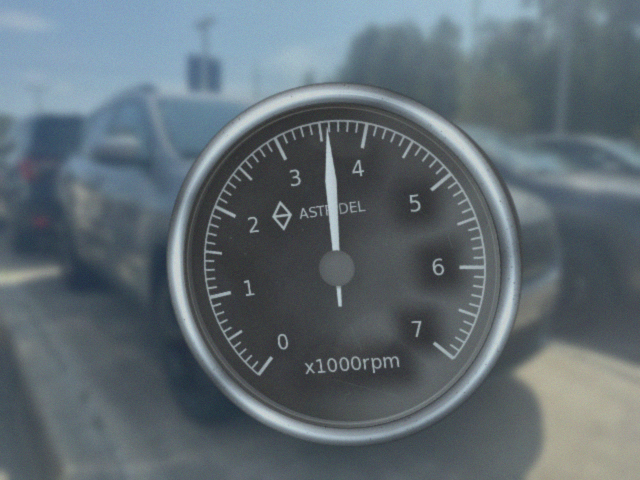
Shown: **3600** rpm
